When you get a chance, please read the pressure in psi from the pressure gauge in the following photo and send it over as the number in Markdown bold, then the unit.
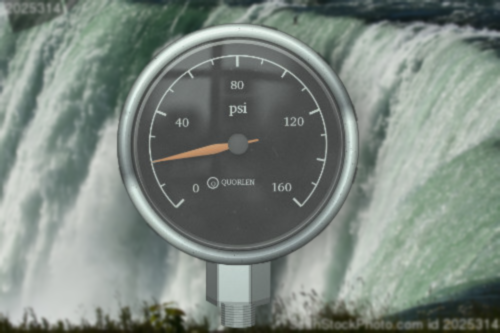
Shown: **20** psi
